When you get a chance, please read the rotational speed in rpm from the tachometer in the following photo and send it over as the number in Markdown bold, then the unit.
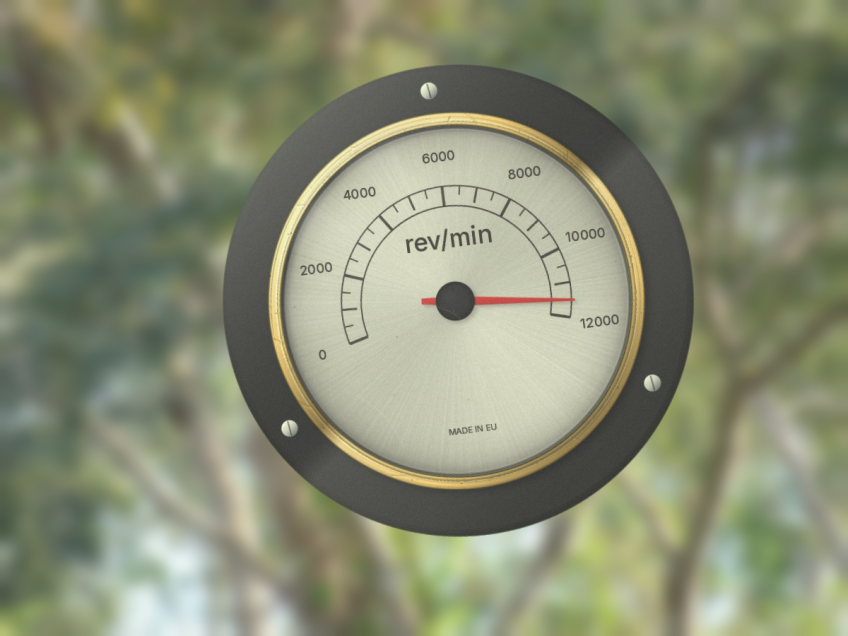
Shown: **11500** rpm
